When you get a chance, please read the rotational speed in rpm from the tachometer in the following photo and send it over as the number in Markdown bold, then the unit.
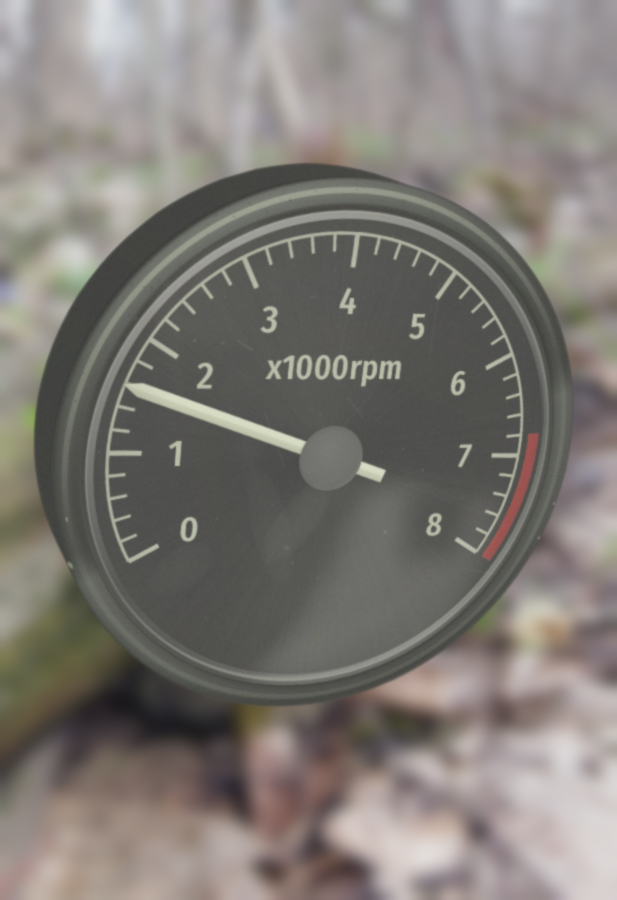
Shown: **1600** rpm
